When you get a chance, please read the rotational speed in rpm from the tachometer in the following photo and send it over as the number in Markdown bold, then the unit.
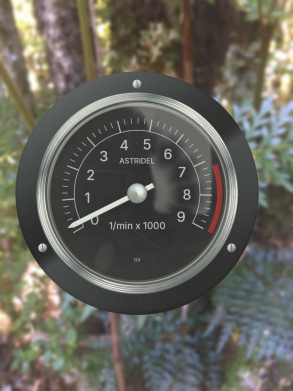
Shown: **200** rpm
